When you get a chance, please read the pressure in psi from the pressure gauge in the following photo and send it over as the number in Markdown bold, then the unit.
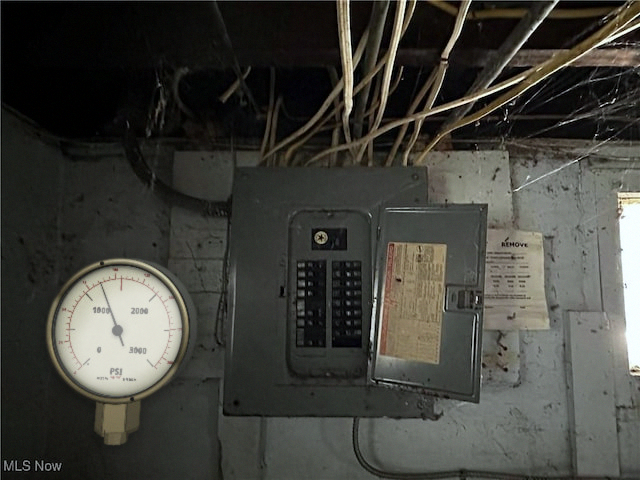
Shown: **1250** psi
